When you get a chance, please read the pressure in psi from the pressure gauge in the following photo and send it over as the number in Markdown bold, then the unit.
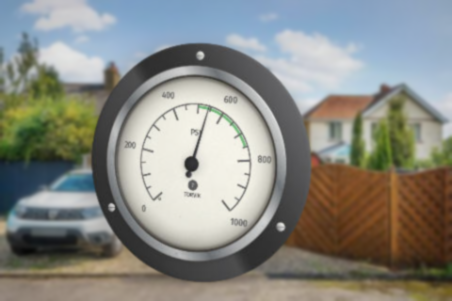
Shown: **550** psi
